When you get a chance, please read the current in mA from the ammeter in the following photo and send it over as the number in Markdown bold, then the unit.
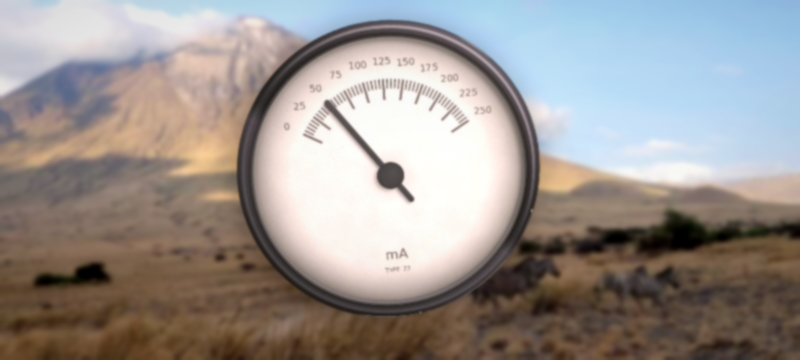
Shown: **50** mA
